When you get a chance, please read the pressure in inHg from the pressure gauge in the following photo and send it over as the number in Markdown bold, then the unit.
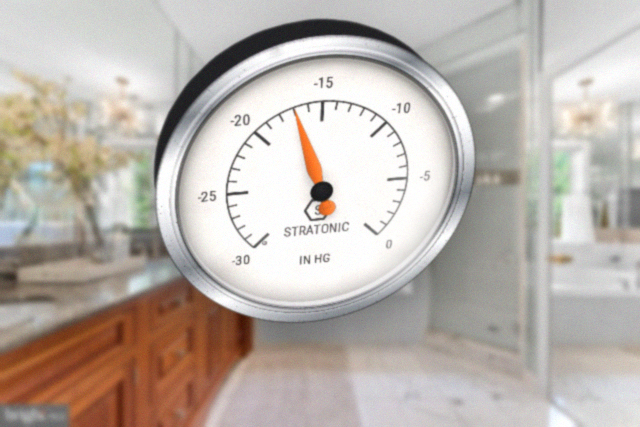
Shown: **-17** inHg
